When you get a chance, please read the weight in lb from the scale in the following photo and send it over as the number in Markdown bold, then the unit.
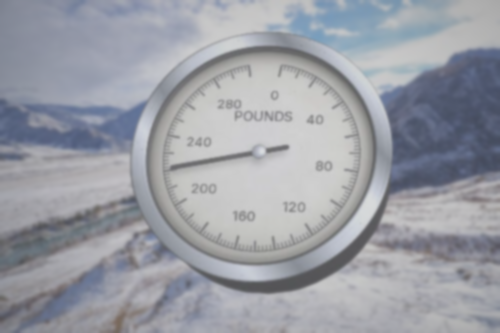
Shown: **220** lb
